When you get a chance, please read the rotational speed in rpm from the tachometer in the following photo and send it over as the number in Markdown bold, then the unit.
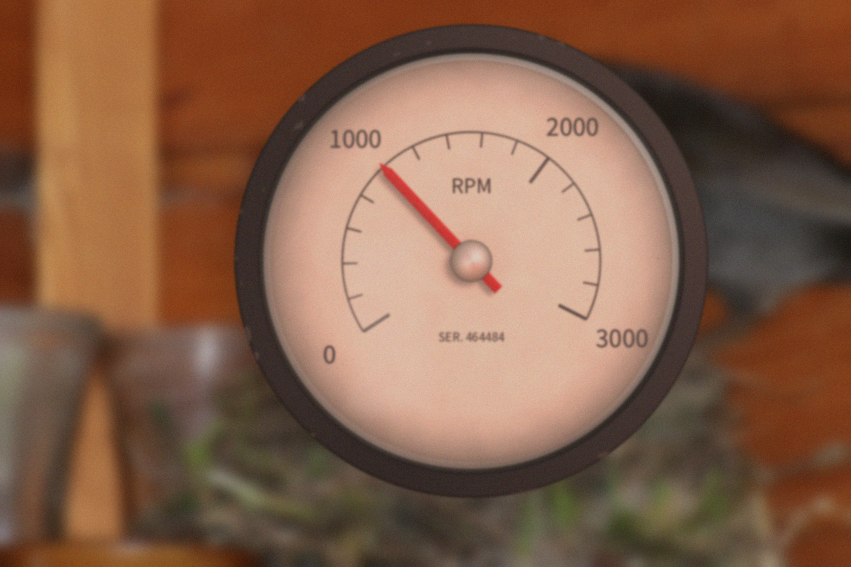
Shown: **1000** rpm
